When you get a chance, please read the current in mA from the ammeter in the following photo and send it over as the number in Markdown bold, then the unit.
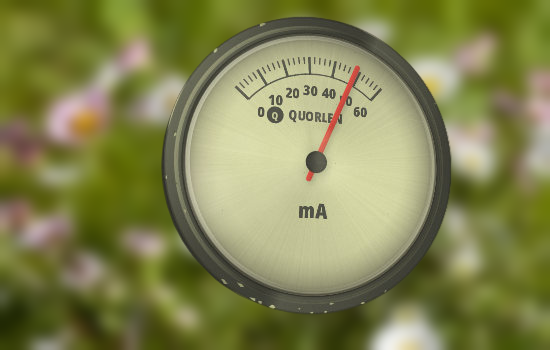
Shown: **48** mA
